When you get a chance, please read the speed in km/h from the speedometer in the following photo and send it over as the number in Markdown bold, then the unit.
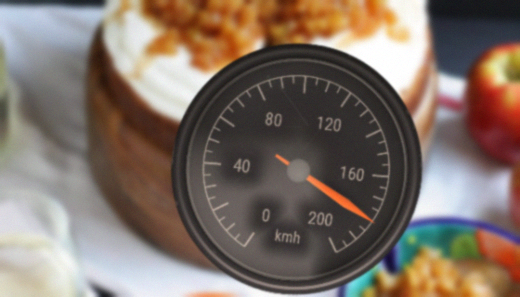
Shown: **180** km/h
